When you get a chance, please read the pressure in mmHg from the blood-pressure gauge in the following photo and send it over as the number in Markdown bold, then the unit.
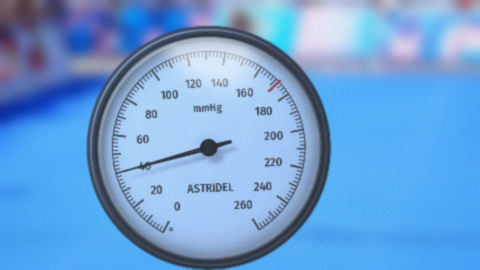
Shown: **40** mmHg
